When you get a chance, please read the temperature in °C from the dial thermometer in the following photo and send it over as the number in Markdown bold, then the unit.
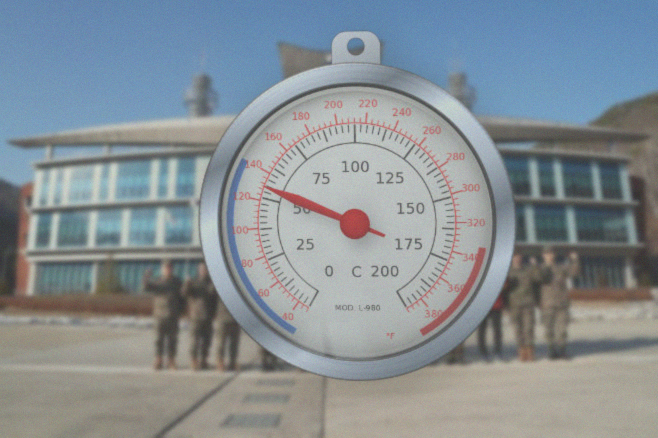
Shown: **55** °C
